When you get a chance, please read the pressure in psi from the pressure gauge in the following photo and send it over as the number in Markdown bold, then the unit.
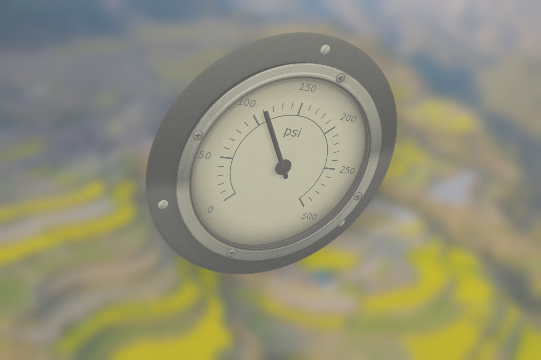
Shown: **110** psi
